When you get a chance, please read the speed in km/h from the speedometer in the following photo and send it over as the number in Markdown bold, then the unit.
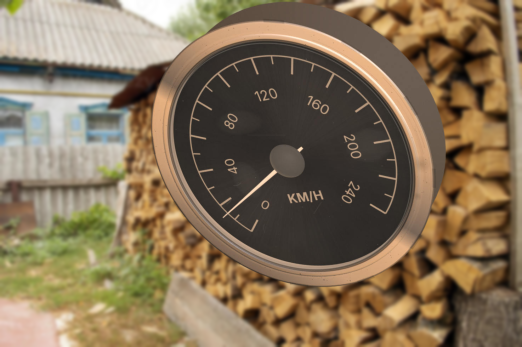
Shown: **15** km/h
